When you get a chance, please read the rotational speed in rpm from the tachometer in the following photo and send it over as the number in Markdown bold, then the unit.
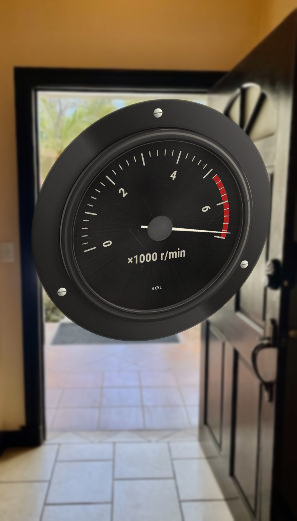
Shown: **6800** rpm
